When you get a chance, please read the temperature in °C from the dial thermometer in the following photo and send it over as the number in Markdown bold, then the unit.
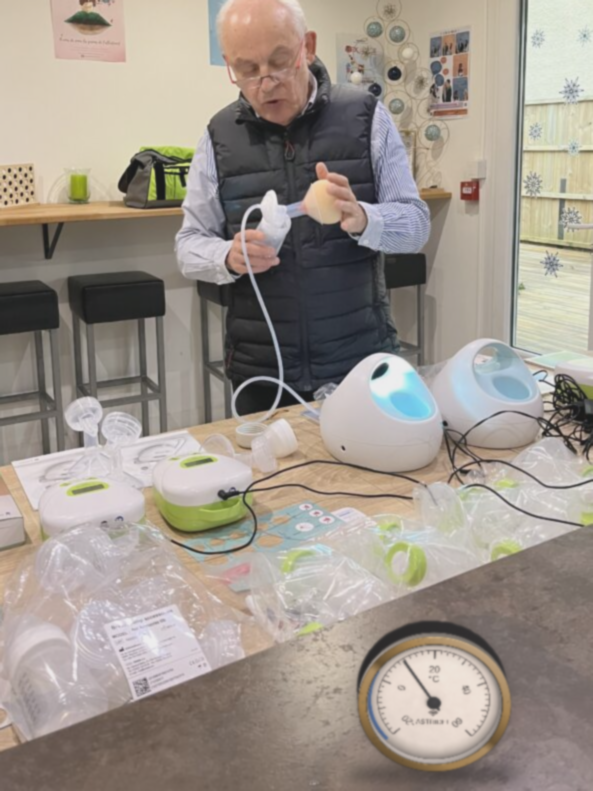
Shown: **10** °C
